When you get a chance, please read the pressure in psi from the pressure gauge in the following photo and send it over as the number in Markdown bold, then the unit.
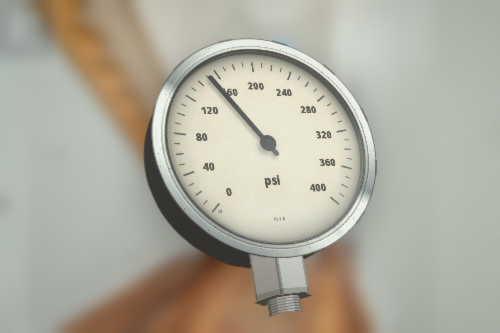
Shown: **150** psi
